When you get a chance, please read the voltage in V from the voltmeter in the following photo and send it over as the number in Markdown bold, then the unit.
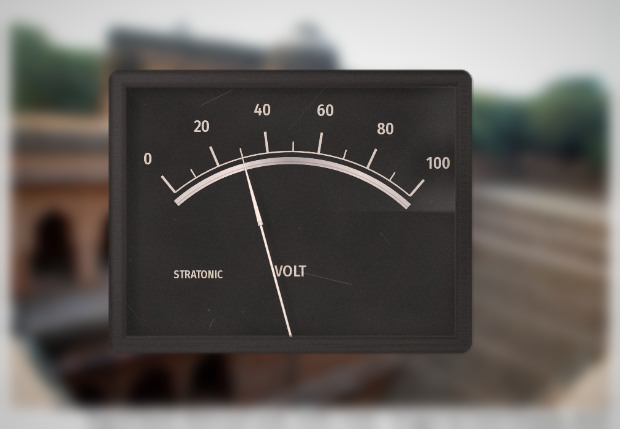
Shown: **30** V
